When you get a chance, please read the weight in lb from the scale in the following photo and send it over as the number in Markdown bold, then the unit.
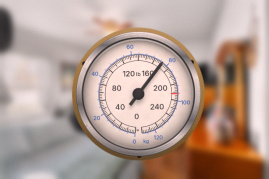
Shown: **170** lb
